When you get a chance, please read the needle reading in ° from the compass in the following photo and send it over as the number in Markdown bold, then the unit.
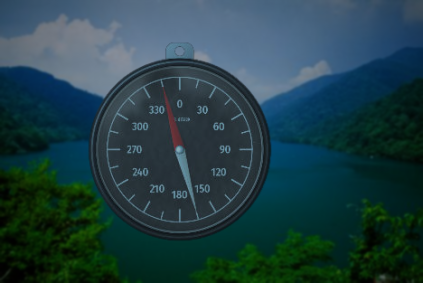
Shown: **345** °
